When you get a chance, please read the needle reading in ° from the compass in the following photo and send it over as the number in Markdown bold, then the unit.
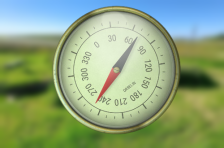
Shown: **250** °
